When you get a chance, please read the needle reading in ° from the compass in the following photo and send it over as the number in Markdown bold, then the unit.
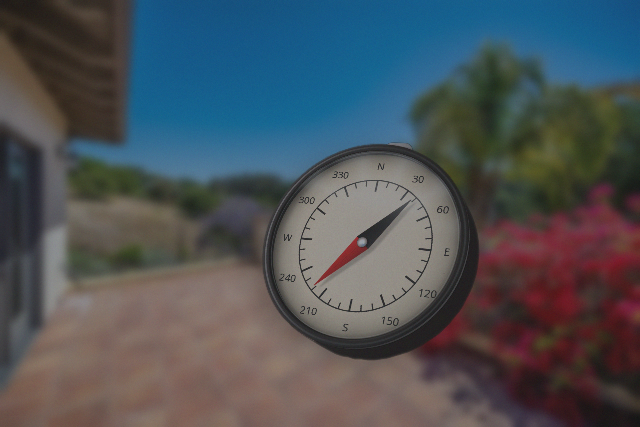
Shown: **220** °
